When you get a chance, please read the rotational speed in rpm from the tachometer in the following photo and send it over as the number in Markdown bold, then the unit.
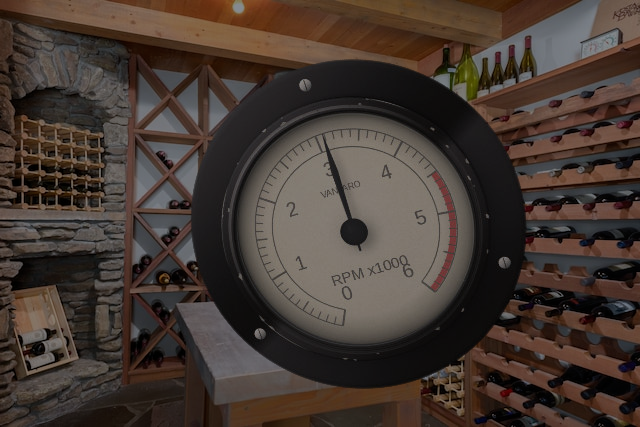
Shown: **3100** rpm
